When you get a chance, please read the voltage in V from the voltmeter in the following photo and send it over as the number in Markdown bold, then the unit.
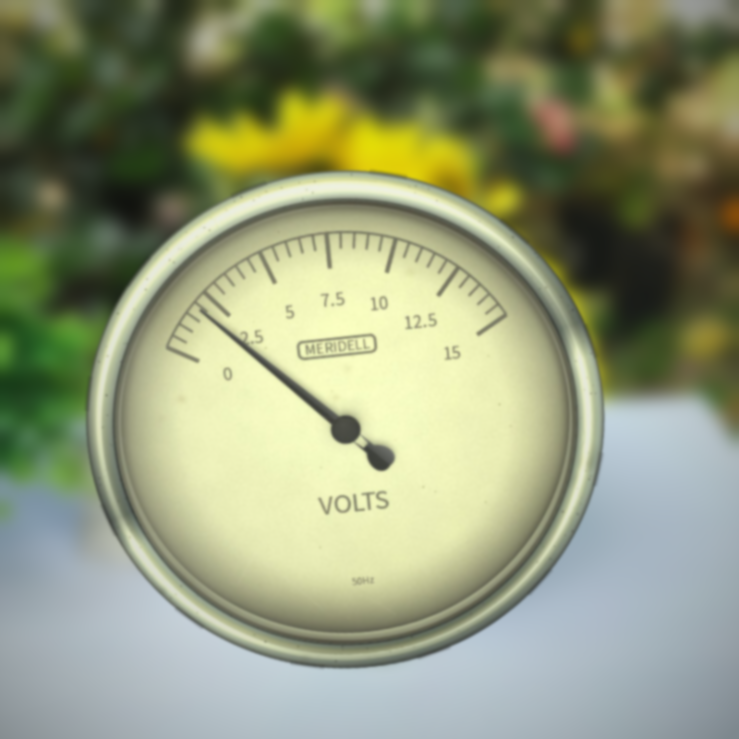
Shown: **2** V
